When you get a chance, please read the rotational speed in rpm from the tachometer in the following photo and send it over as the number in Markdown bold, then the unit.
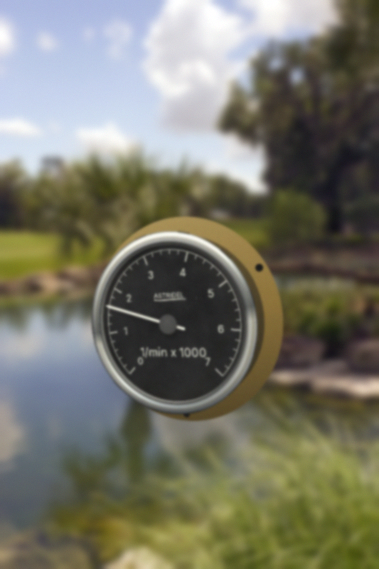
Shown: **1600** rpm
